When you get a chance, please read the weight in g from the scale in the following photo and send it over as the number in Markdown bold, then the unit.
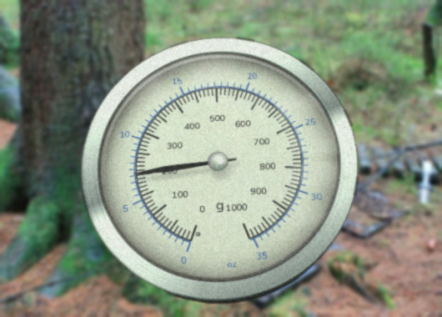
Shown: **200** g
